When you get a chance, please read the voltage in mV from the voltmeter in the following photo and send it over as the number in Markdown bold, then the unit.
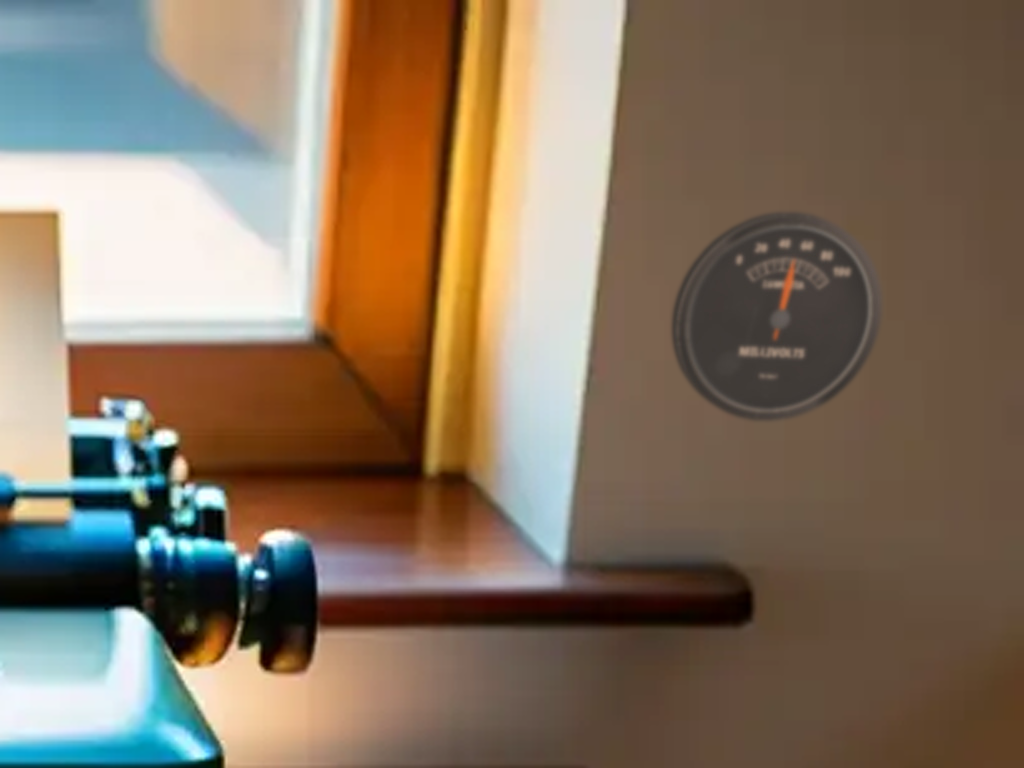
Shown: **50** mV
